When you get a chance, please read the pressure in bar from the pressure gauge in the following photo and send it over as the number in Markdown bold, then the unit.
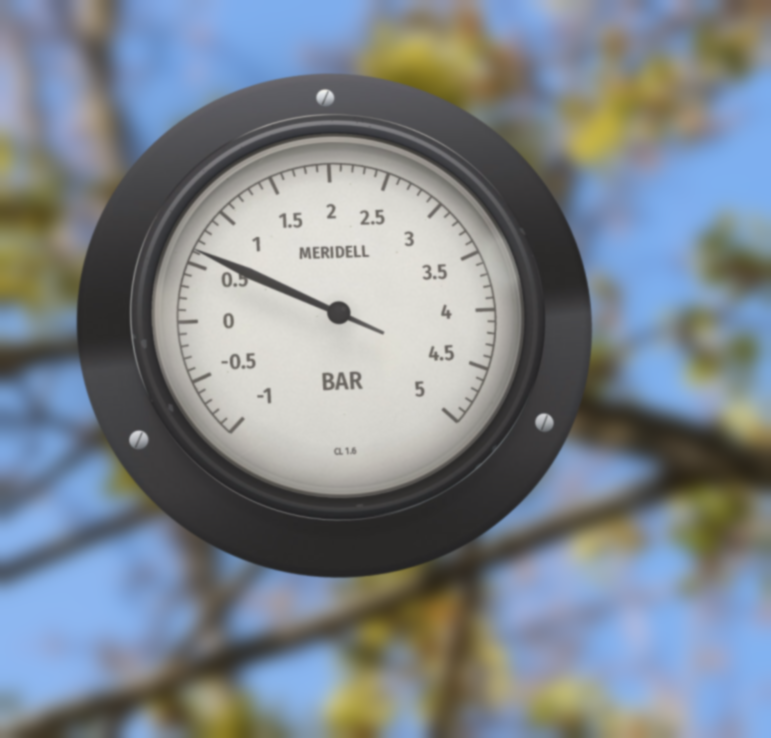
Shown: **0.6** bar
